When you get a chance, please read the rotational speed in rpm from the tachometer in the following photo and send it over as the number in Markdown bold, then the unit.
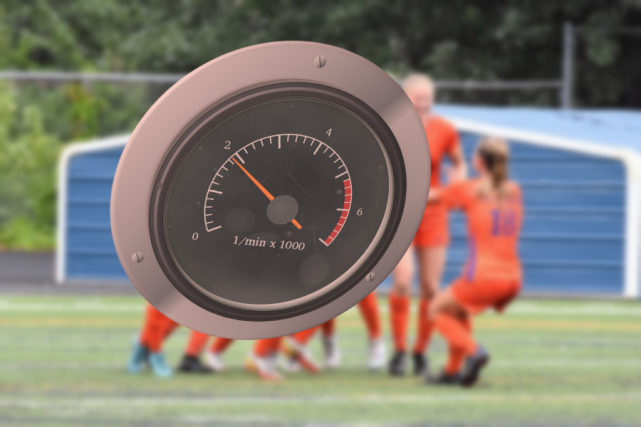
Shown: **1900** rpm
